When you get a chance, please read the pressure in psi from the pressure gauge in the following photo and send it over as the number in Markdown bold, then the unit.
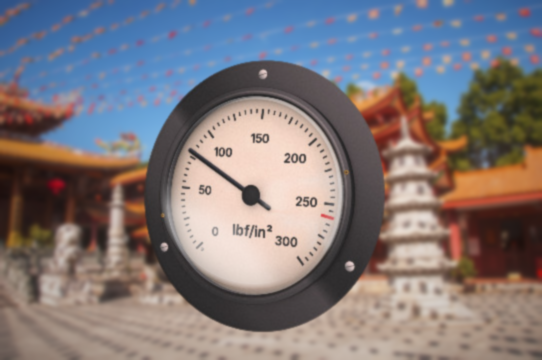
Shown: **80** psi
